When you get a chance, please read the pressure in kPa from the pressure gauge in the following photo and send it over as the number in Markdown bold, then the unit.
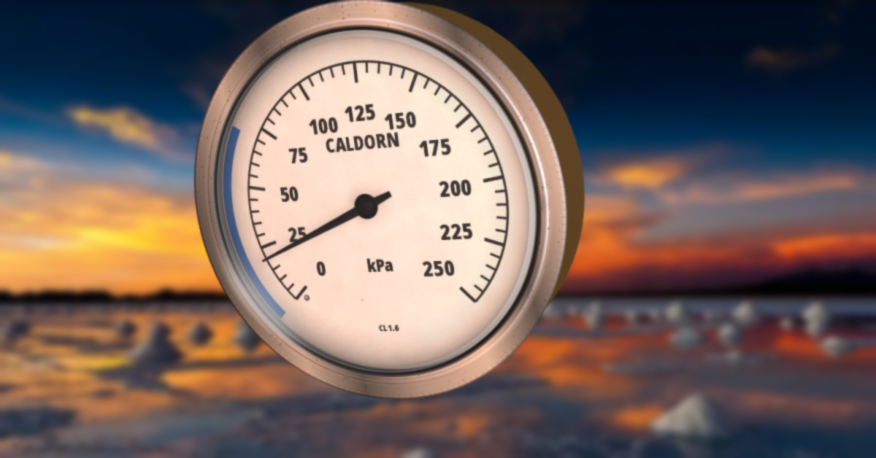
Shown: **20** kPa
